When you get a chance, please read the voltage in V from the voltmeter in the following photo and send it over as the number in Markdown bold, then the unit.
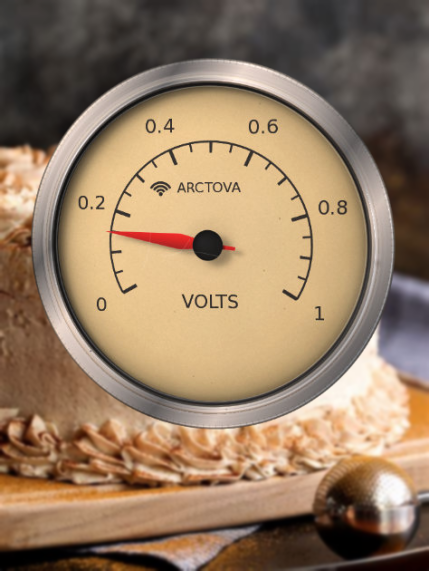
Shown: **0.15** V
